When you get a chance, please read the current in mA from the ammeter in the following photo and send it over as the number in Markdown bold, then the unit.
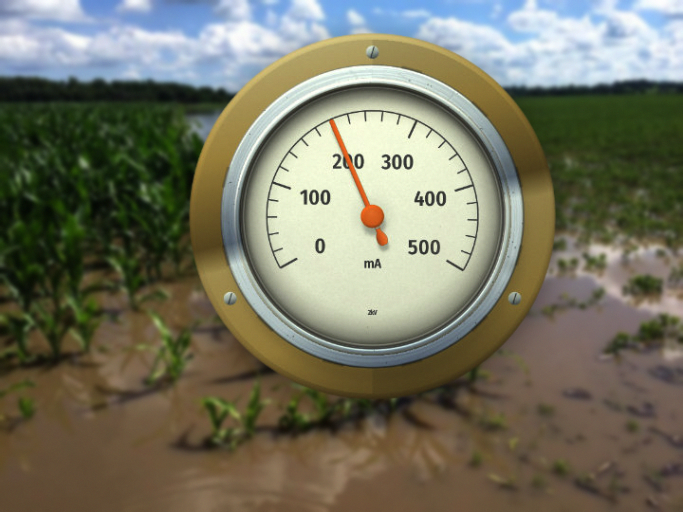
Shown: **200** mA
